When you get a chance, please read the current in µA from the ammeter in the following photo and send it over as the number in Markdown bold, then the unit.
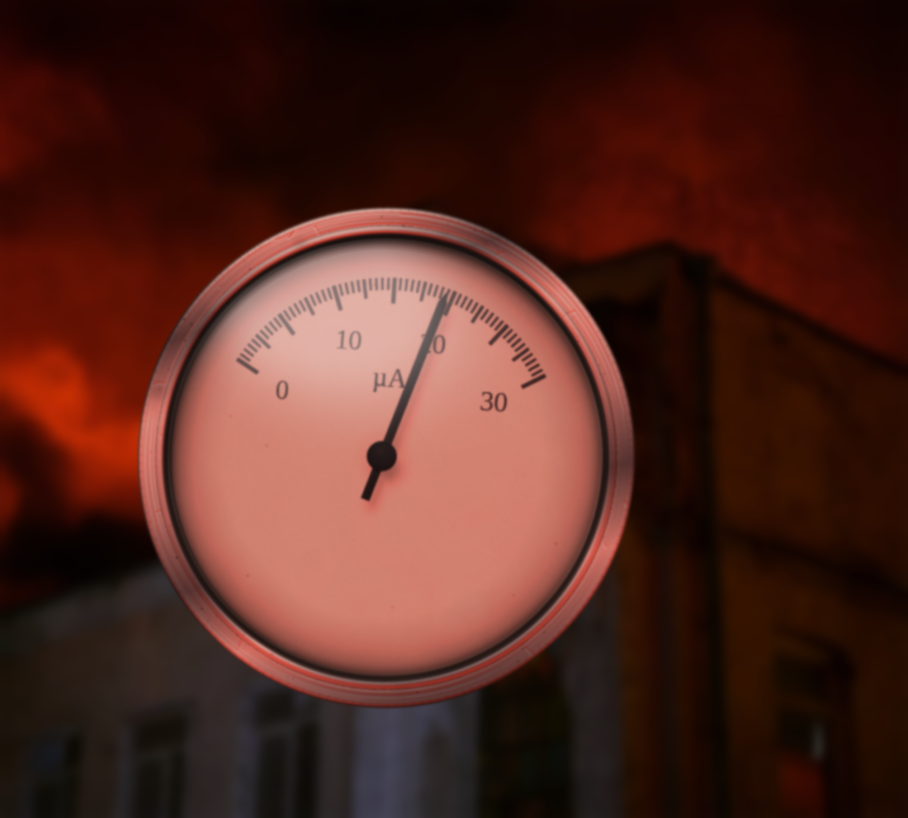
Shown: **19.5** µA
